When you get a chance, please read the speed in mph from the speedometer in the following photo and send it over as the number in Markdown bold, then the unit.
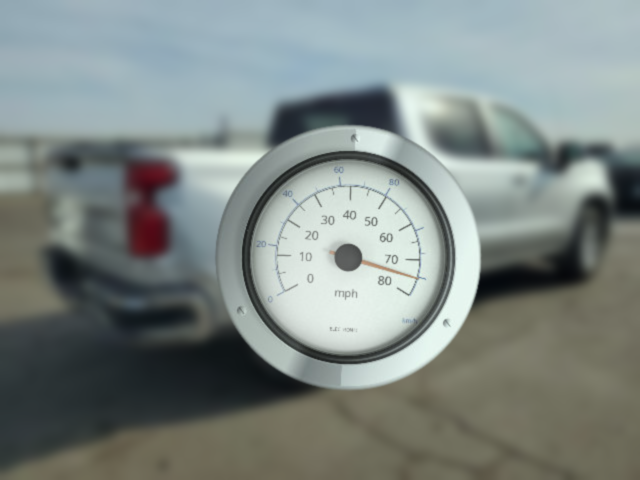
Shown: **75** mph
